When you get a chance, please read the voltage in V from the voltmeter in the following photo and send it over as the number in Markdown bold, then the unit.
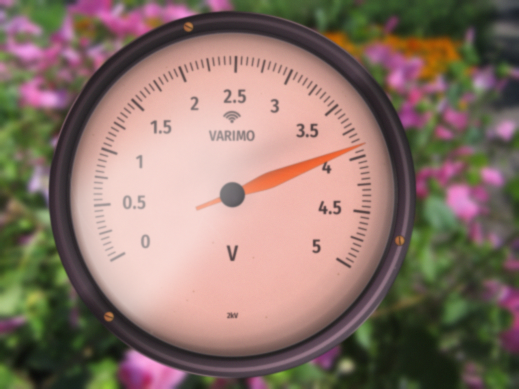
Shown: **3.9** V
